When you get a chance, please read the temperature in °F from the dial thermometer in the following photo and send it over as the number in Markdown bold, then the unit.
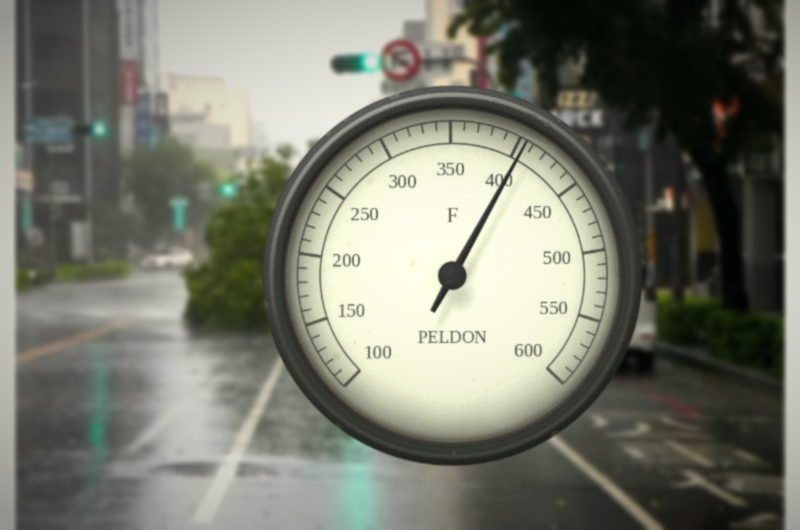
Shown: **405** °F
